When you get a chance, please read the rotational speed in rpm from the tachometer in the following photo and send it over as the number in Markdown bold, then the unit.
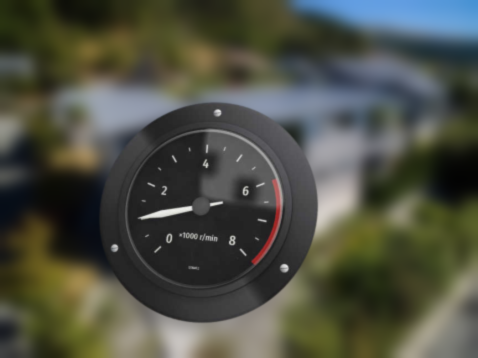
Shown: **1000** rpm
